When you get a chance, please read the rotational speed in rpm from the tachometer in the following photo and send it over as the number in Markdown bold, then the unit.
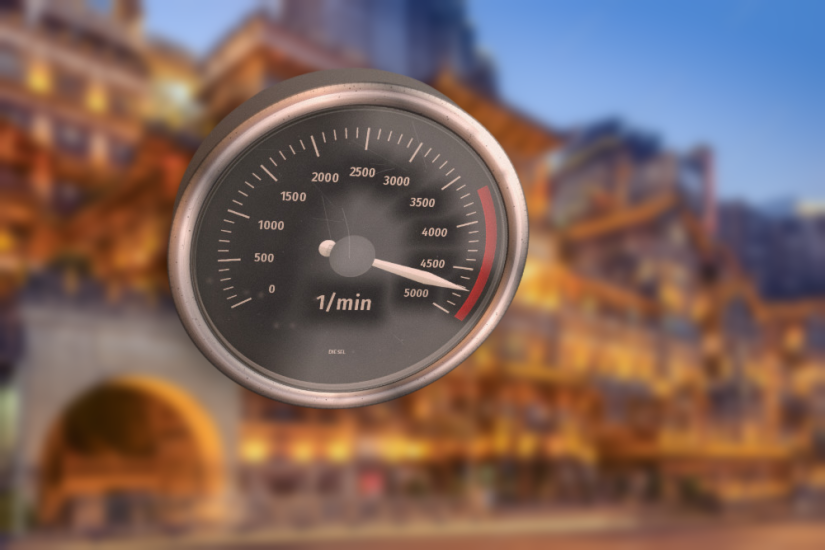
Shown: **4700** rpm
